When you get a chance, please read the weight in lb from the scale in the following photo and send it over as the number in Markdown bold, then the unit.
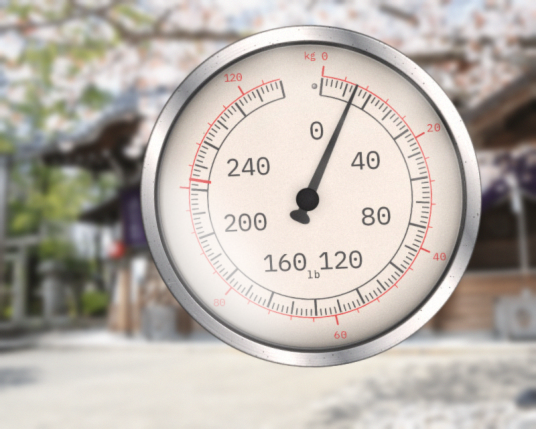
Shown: **14** lb
